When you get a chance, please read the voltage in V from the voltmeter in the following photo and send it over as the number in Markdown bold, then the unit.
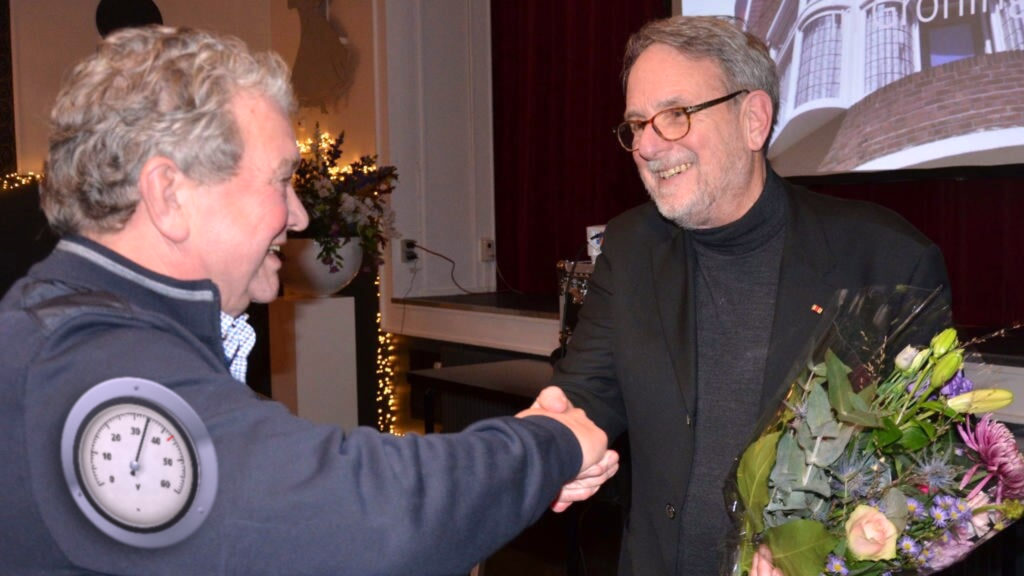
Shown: **35** V
